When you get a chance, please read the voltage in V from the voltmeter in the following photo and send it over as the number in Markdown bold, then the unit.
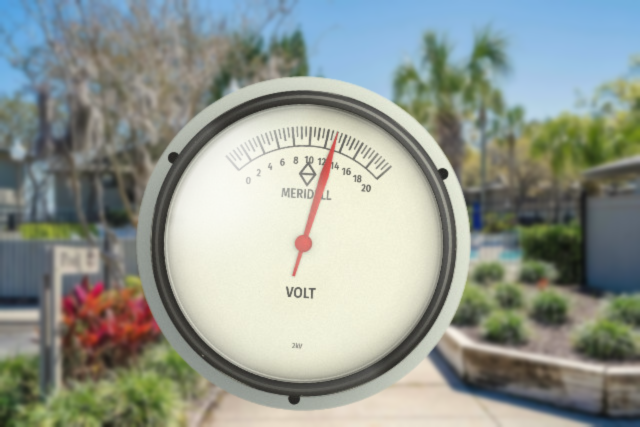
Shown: **13** V
